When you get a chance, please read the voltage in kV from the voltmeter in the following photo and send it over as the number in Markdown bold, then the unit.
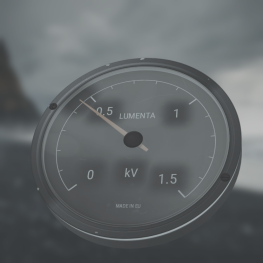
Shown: **0.45** kV
